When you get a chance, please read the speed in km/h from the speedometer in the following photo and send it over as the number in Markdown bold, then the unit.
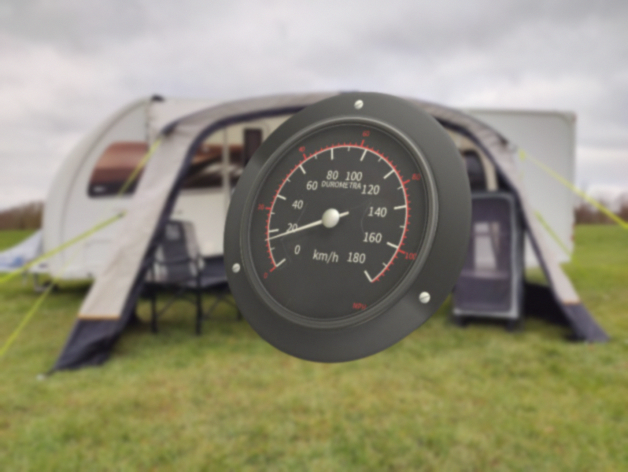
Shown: **15** km/h
